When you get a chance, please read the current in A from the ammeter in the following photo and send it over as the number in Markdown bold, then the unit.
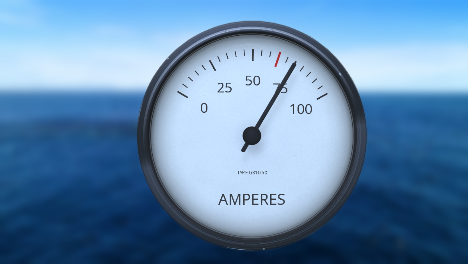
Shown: **75** A
